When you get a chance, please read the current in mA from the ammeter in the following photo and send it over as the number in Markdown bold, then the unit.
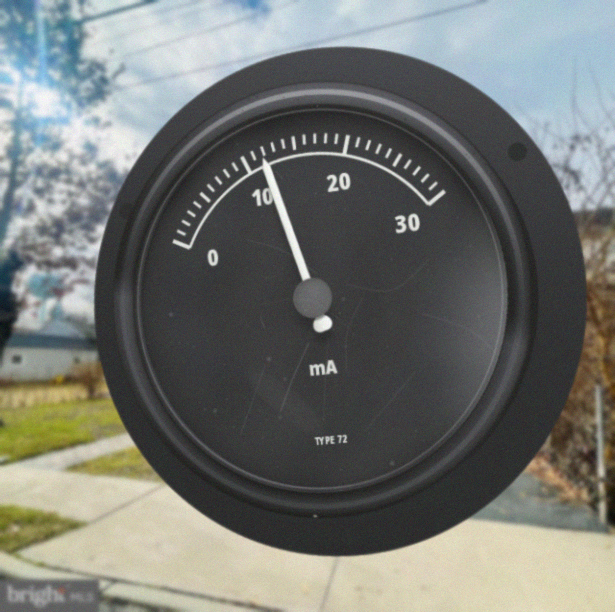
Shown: **12** mA
